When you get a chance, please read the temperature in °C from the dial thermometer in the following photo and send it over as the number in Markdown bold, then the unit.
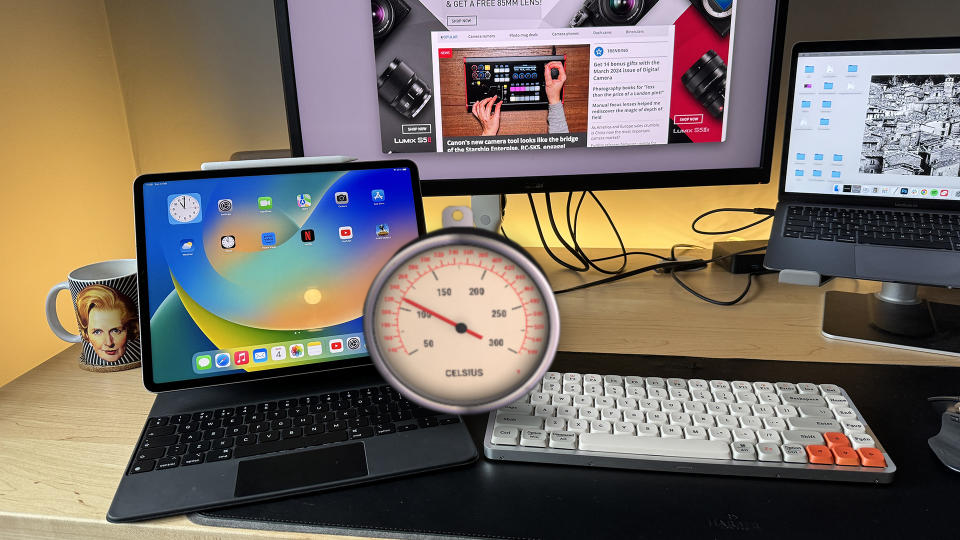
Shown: **112.5** °C
